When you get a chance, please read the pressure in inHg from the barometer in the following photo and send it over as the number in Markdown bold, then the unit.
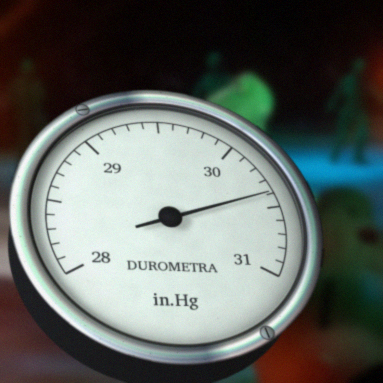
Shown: **30.4** inHg
